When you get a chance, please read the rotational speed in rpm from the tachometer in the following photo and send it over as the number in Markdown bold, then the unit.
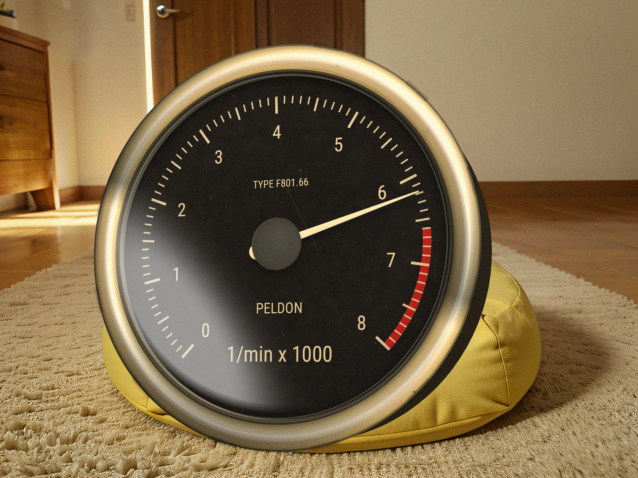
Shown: **6200** rpm
